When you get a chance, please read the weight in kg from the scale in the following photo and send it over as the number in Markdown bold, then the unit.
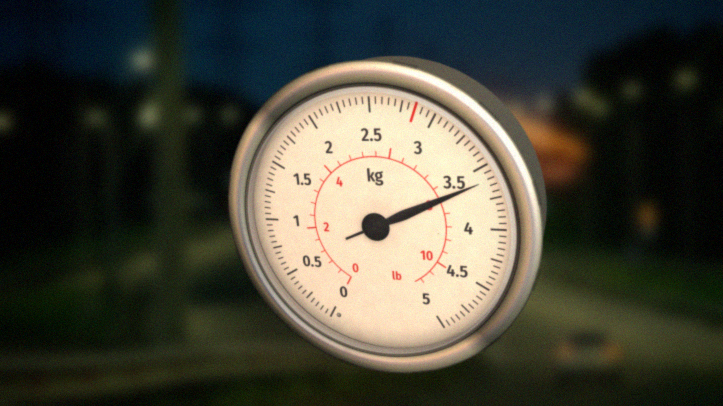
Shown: **3.6** kg
